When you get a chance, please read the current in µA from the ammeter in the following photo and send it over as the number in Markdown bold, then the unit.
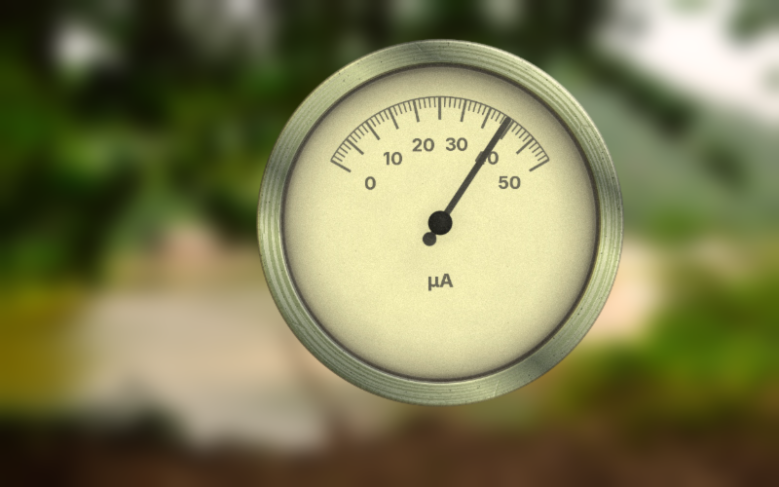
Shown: **39** µA
